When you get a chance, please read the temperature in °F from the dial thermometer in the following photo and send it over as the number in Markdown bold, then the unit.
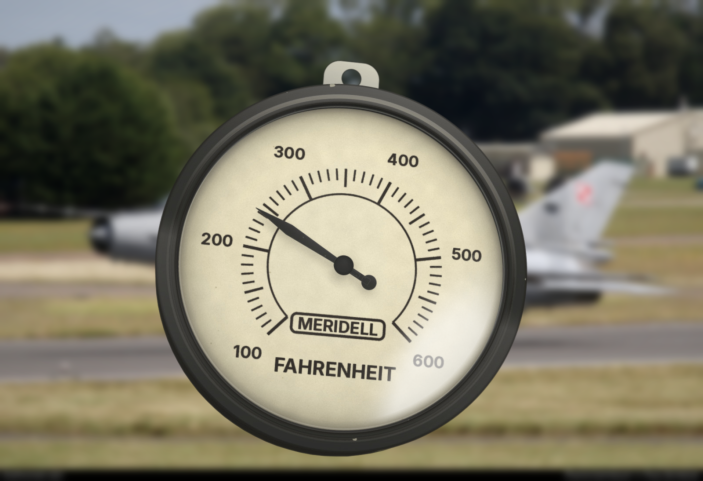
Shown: **240** °F
